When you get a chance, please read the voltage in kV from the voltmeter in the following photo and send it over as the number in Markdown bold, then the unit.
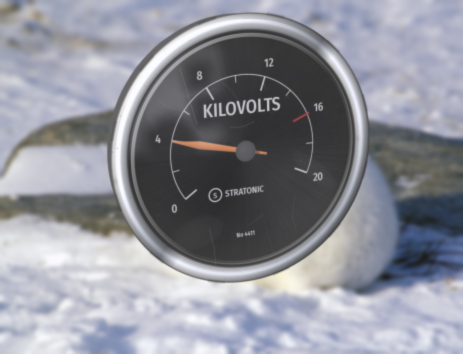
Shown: **4** kV
